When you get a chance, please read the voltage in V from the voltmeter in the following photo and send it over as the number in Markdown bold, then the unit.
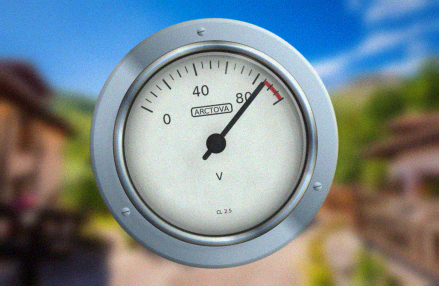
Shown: **85** V
